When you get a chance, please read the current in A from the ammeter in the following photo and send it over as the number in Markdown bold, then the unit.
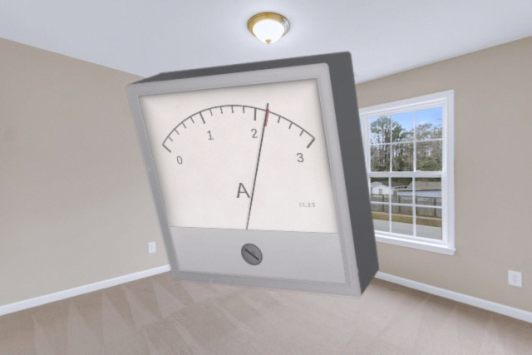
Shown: **2.2** A
